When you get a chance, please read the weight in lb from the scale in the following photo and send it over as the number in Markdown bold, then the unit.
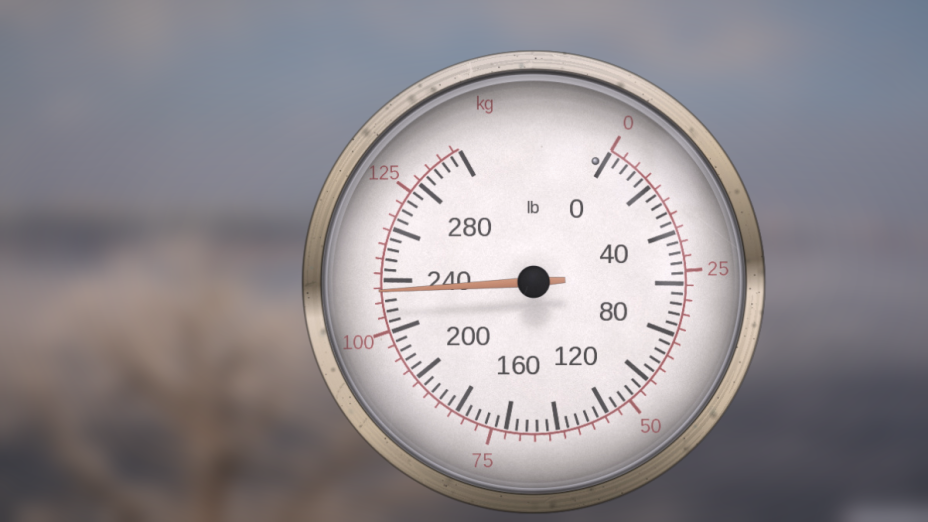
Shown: **236** lb
